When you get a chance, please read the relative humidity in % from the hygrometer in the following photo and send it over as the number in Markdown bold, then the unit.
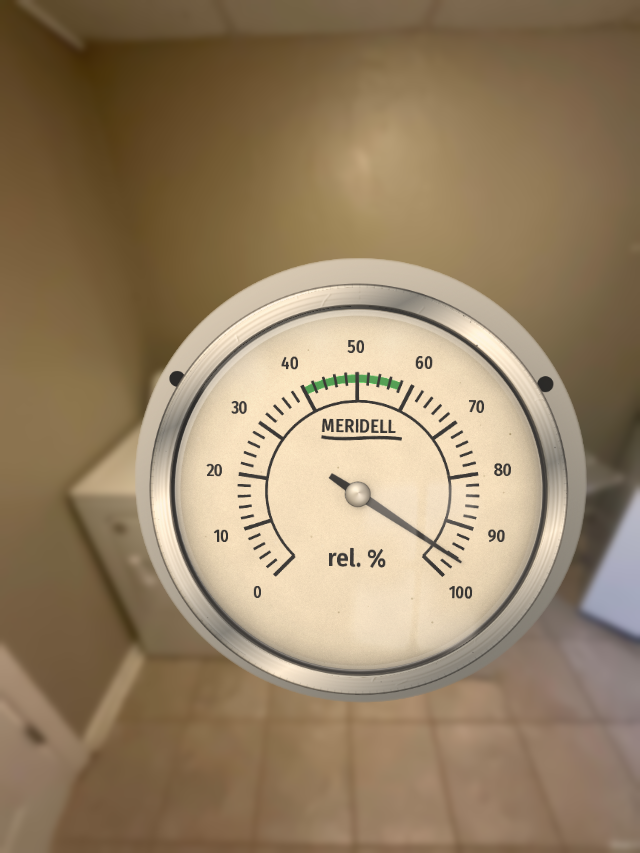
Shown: **96** %
